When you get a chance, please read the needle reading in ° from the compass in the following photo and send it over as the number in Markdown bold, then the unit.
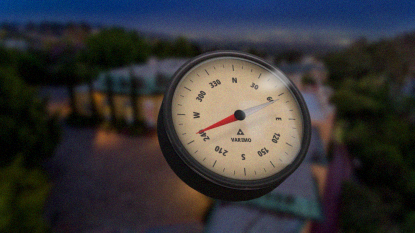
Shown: **245** °
